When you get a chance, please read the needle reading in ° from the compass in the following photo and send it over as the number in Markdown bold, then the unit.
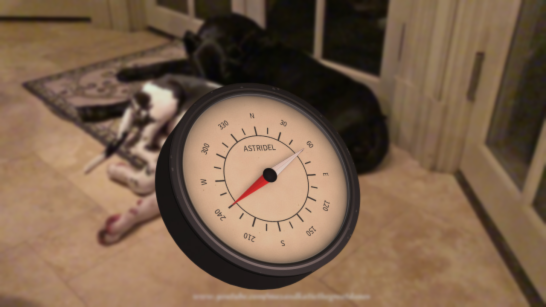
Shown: **240** °
